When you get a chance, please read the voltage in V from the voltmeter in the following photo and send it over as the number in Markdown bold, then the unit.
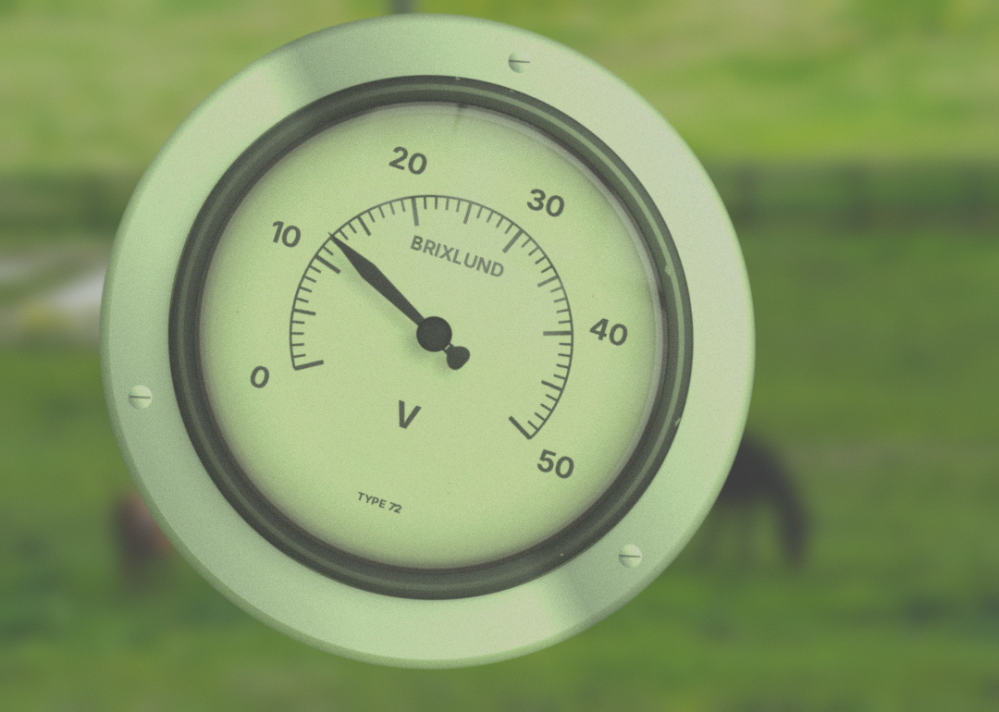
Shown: **12** V
